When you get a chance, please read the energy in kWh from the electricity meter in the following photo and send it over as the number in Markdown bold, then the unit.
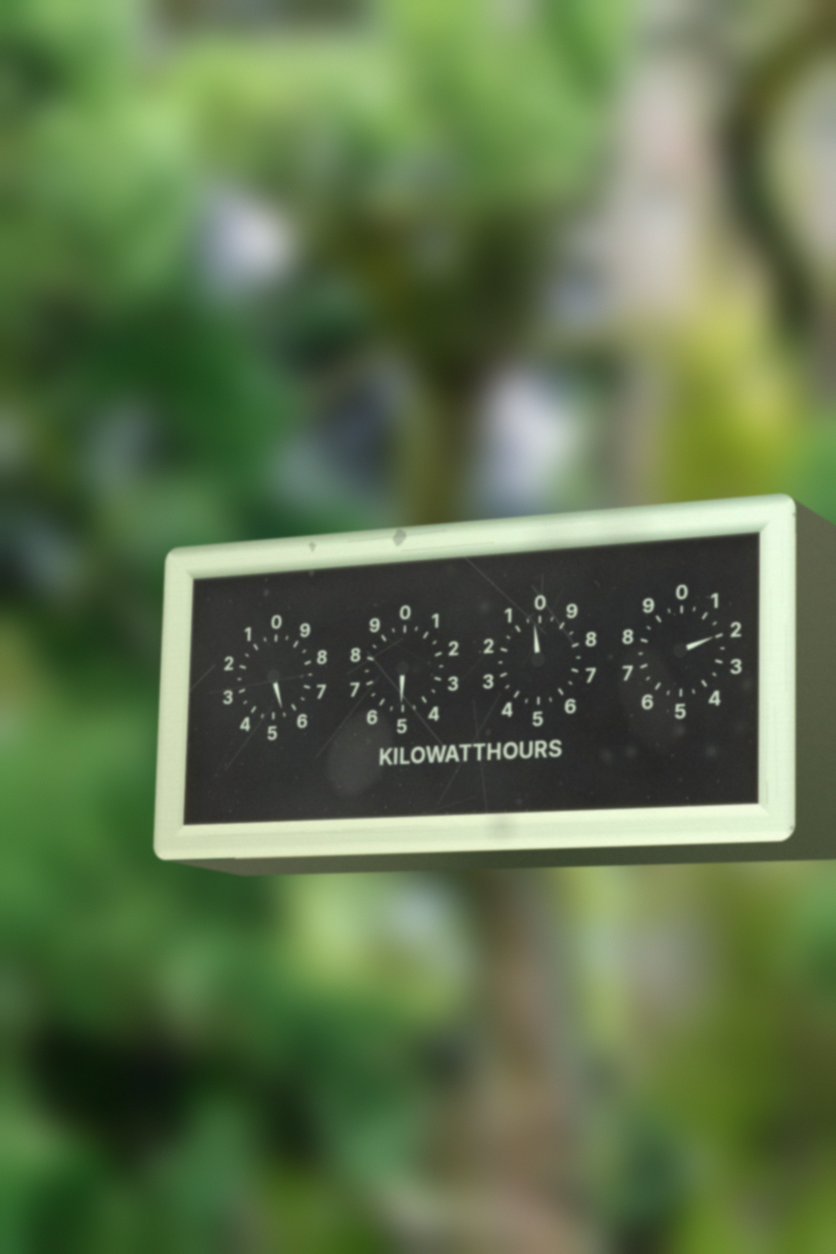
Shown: **5502** kWh
